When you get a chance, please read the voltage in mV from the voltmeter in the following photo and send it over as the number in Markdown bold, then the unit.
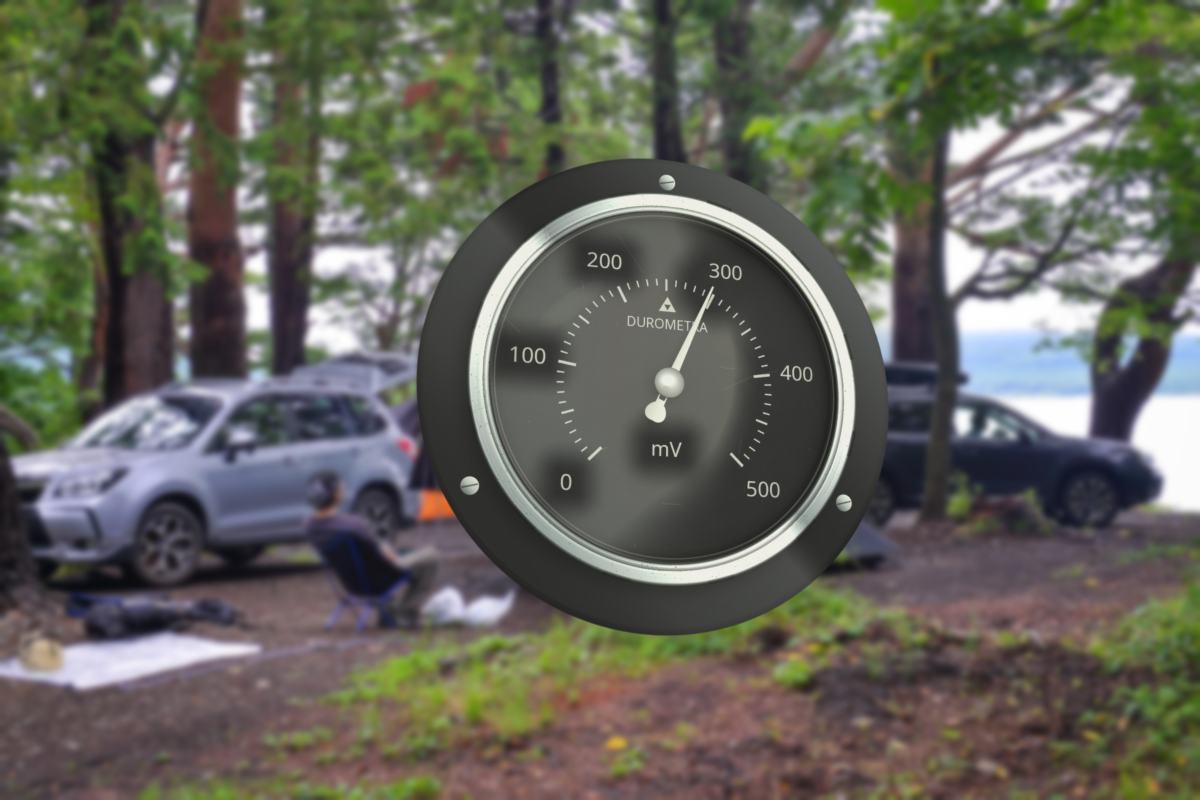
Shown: **295** mV
